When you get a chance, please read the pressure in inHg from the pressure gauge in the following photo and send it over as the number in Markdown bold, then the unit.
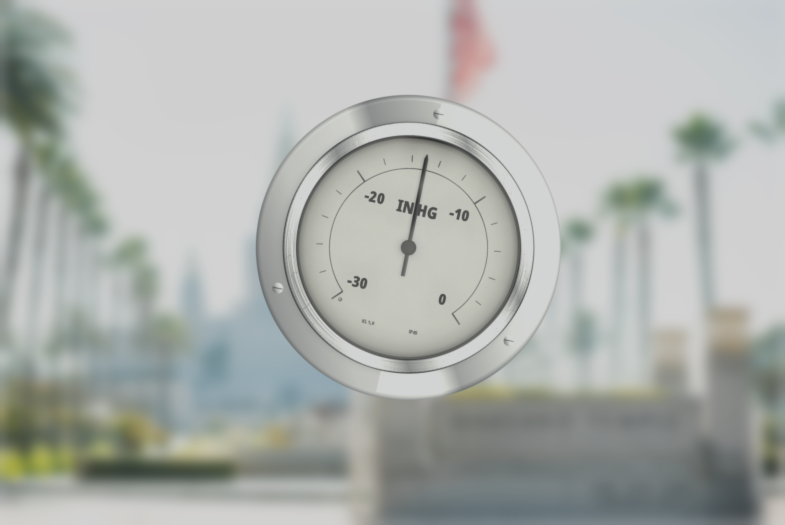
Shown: **-15** inHg
